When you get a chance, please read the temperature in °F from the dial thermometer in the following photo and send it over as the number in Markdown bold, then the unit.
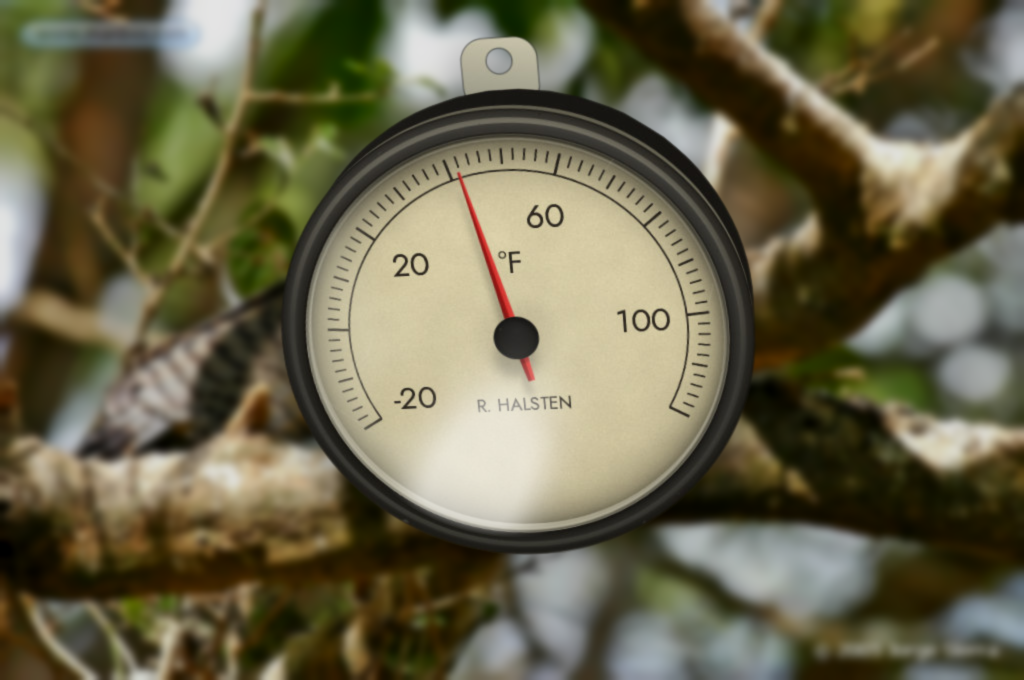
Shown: **42** °F
